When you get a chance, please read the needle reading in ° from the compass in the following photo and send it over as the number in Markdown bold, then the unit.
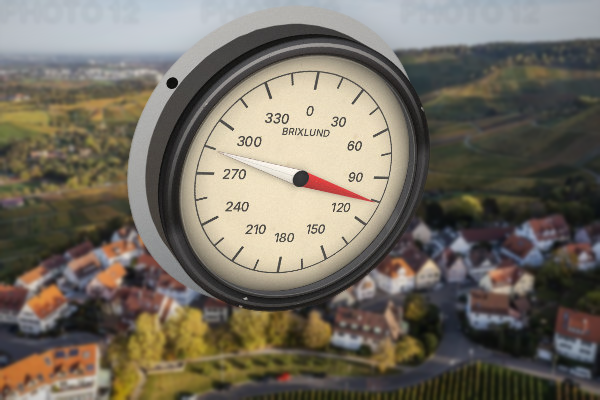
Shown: **105** °
